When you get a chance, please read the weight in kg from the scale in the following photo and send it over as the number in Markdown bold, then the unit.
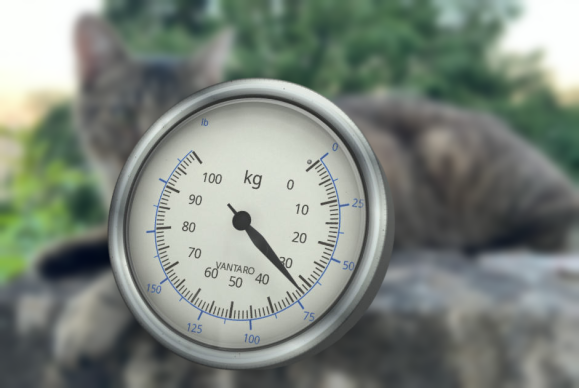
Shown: **32** kg
